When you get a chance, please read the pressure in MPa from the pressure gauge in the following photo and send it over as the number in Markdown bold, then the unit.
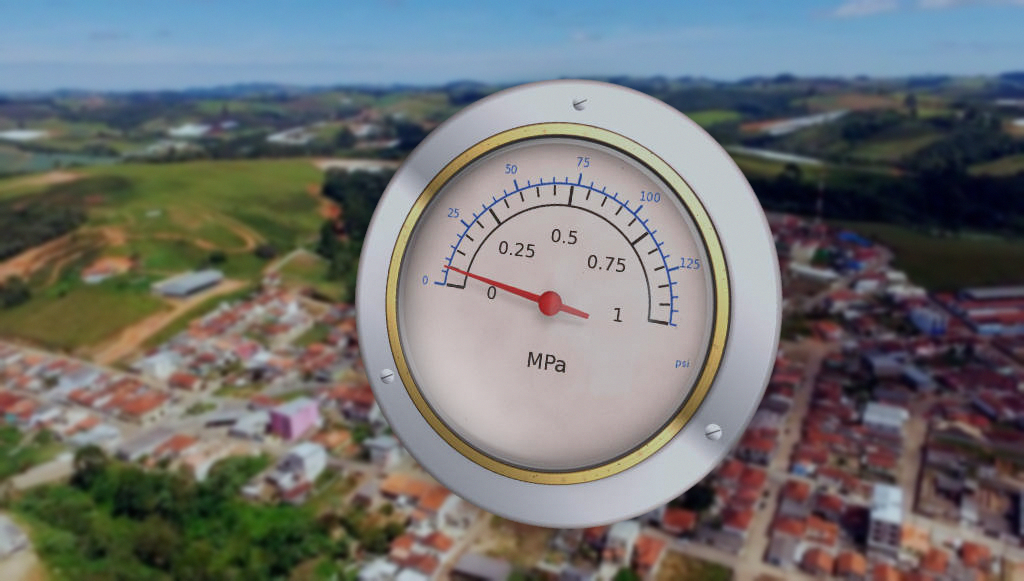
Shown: **0.05** MPa
